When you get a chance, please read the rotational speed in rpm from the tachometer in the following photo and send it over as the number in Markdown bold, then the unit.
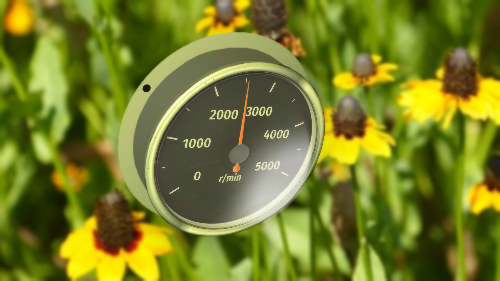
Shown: **2500** rpm
